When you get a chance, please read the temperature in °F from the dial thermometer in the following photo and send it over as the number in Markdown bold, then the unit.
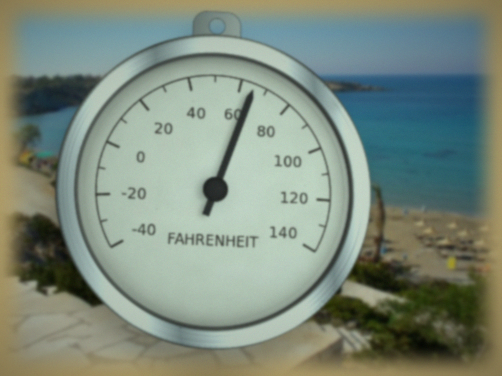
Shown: **65** °F
